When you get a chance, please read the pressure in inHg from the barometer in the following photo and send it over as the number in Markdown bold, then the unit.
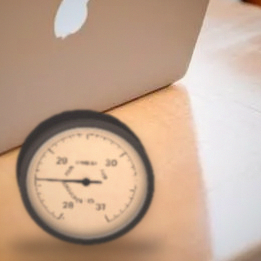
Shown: **28.6** inHg
